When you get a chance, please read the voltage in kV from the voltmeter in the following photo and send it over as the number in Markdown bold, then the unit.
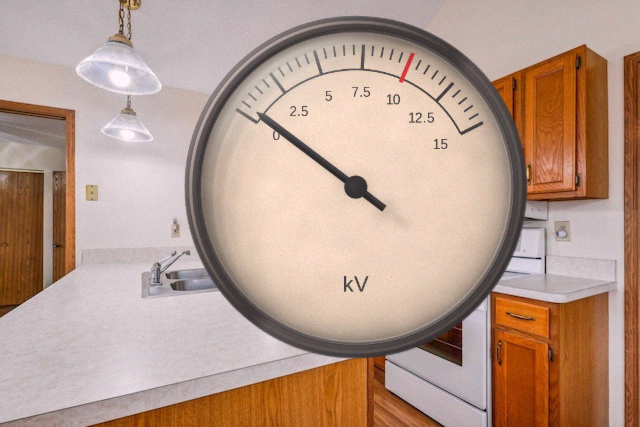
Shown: **0.5** kV
